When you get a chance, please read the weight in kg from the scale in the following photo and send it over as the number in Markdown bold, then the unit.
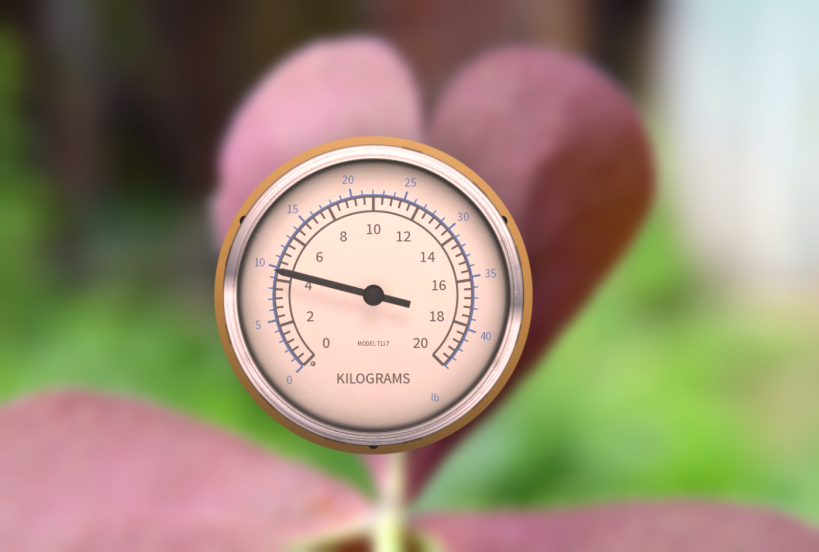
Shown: **4.4** kg
